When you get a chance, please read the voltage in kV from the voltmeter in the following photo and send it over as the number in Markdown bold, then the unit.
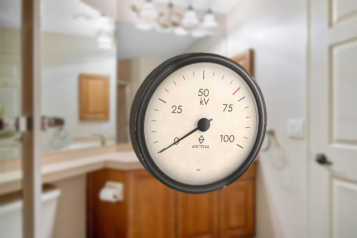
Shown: **0** kV
